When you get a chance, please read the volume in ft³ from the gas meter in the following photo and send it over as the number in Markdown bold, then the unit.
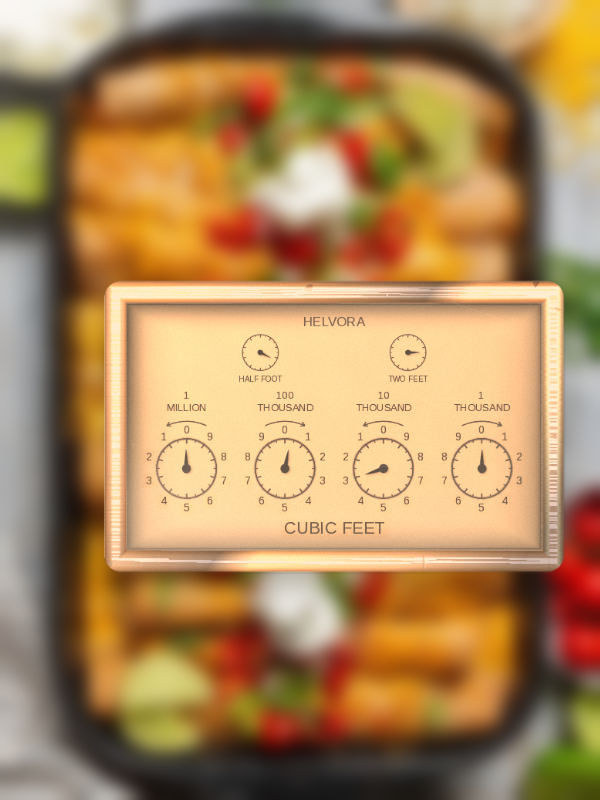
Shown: **3000** ft³
